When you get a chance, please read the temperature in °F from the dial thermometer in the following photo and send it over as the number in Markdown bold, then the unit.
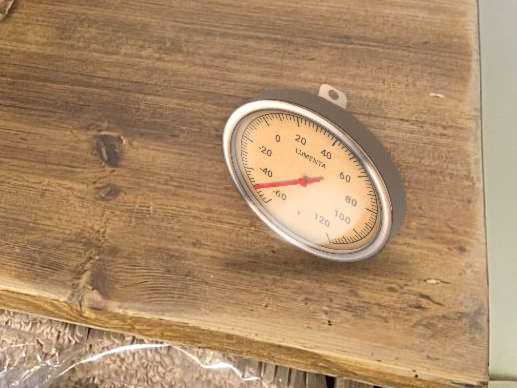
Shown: **-50** °F
